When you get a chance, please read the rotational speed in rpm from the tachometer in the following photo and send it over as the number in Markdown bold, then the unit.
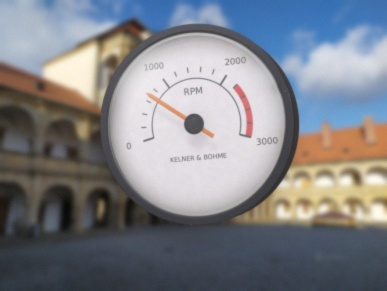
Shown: **700** rpm
